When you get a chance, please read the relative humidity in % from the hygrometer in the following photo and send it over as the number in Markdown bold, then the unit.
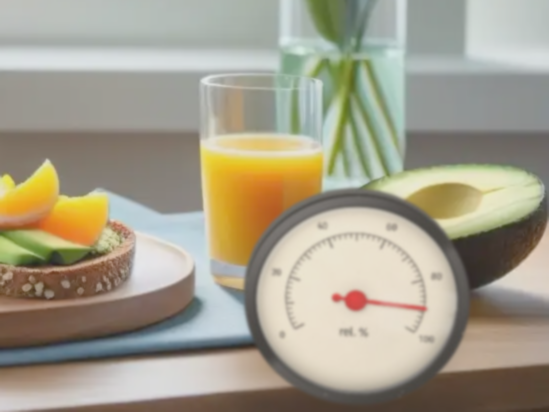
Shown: **90** %
